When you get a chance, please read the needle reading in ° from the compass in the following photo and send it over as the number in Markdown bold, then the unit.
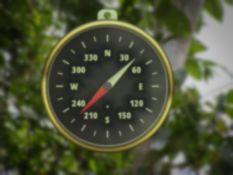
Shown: **225** °
